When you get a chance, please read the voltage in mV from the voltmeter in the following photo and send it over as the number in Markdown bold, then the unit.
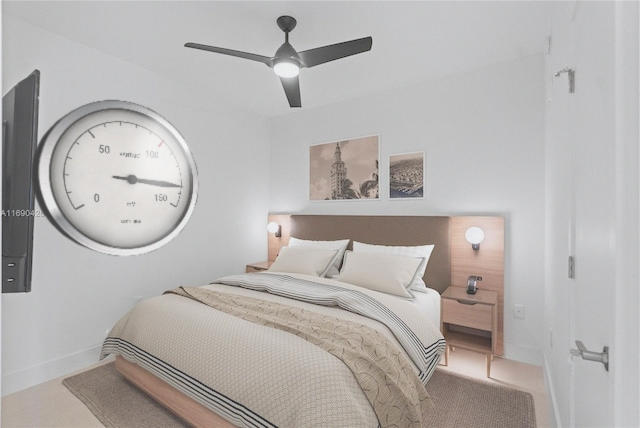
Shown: **135** mV
